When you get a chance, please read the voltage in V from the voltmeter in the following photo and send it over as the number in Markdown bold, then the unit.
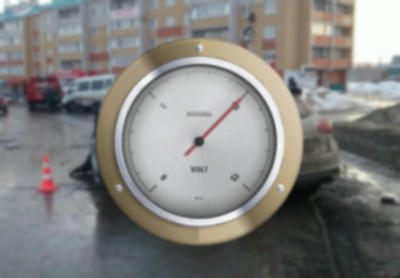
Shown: **10** V
